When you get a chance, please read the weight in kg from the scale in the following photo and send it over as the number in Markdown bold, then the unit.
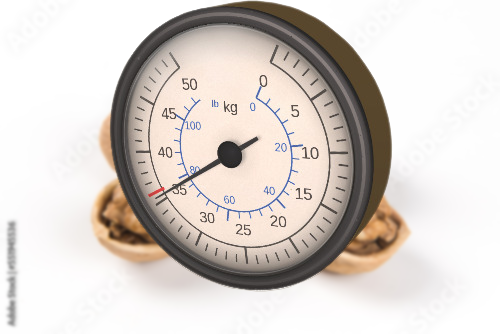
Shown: **35.5** kg
